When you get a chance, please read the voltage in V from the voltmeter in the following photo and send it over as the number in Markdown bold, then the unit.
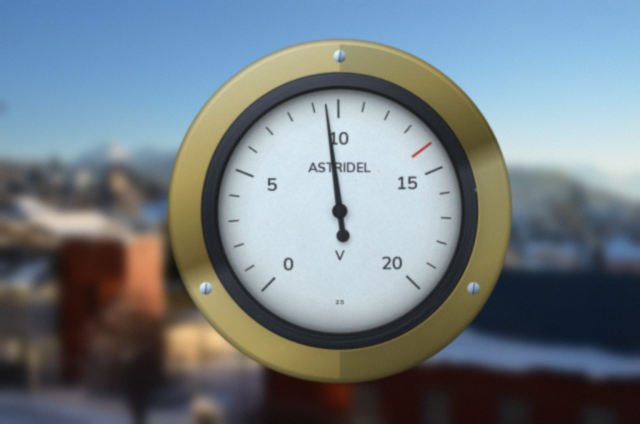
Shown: **9.5** V
